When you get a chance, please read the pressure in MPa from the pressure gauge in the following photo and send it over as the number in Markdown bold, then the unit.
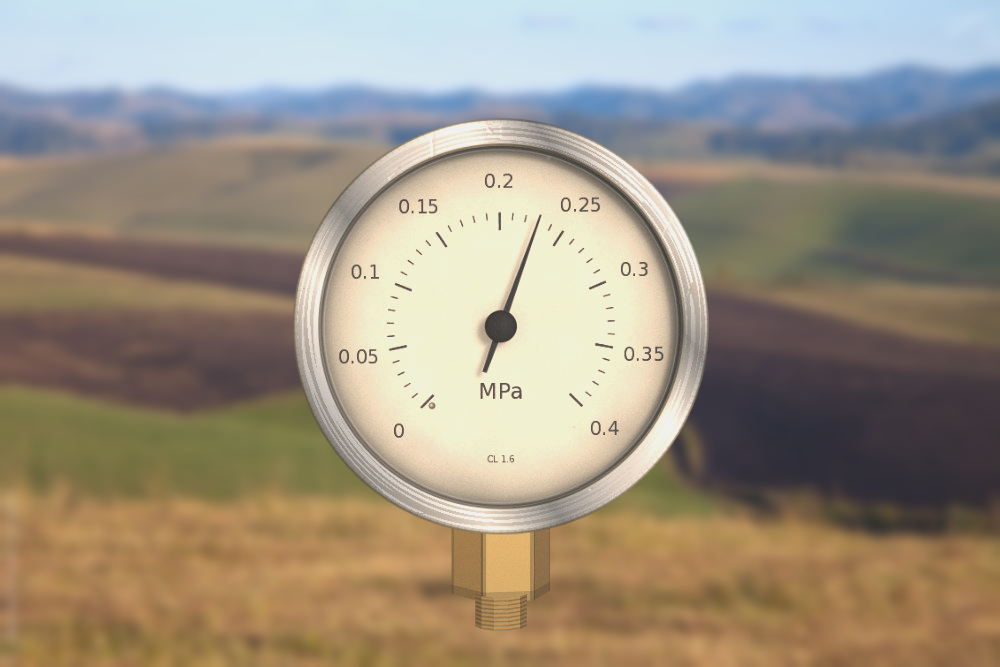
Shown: **0.23** MPa
